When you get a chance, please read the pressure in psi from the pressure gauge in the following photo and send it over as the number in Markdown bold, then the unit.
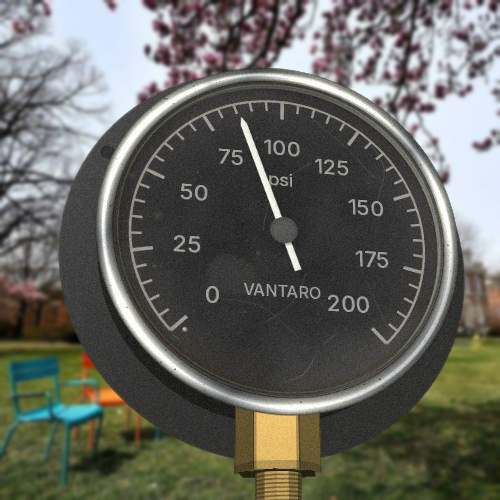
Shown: **85** psi
